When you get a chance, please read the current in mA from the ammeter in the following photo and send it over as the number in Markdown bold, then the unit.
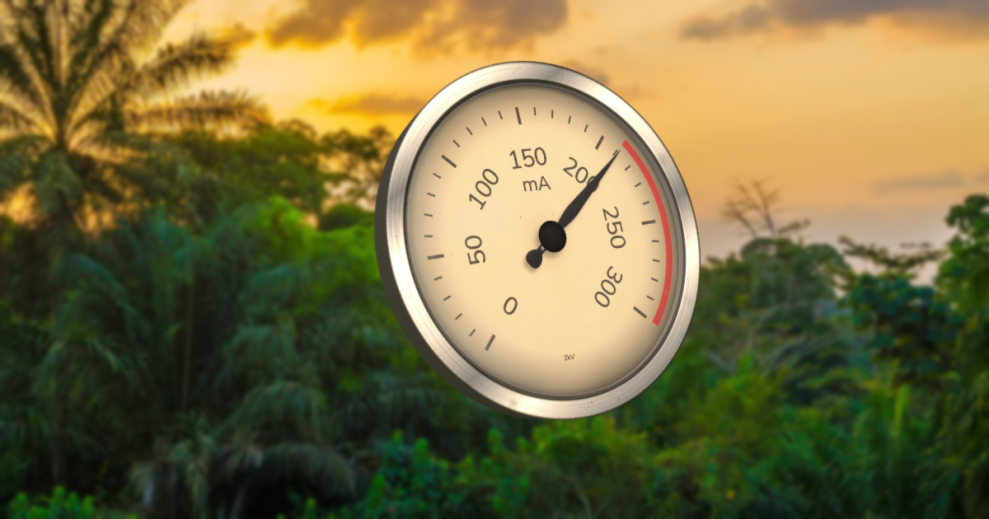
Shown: **210** mA
